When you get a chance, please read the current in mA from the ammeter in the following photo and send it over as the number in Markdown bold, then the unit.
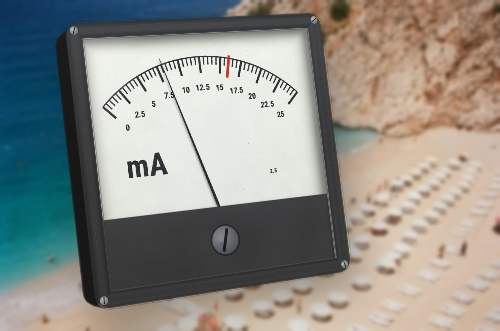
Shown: **8** mA
